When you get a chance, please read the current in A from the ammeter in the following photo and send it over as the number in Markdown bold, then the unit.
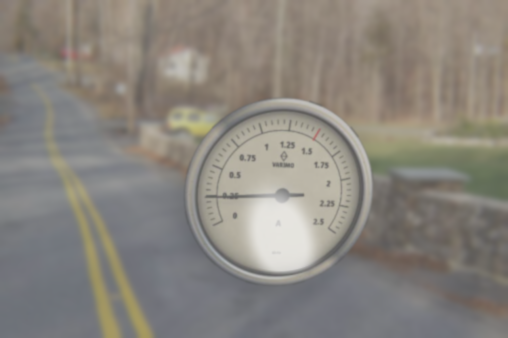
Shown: **0.25** A
